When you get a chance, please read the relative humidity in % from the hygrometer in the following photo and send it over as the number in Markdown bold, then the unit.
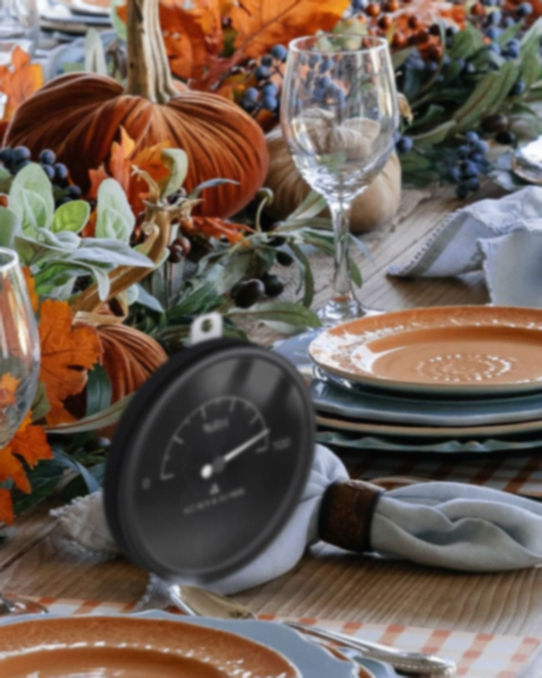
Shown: **90** %
